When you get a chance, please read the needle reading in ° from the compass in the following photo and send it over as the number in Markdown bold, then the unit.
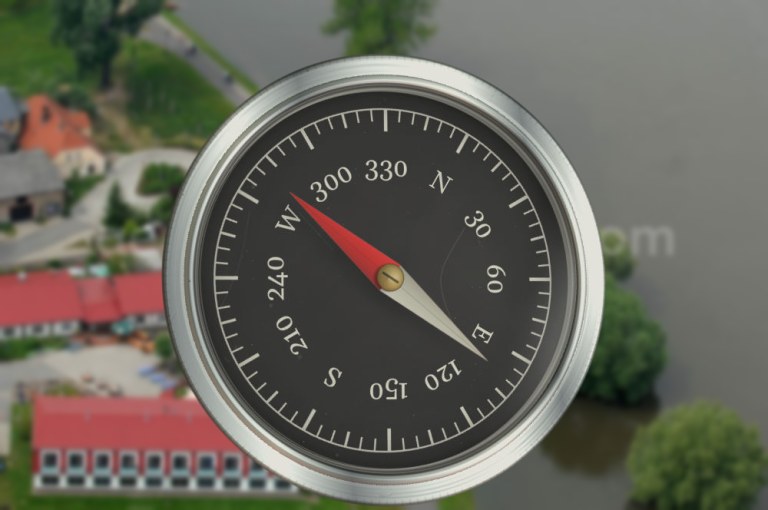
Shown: **280** °
